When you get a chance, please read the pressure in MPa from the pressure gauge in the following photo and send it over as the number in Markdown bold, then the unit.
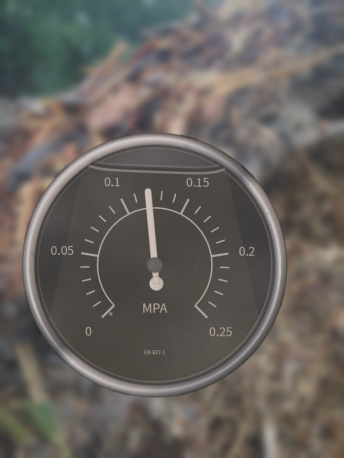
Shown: **0.12** MPa
